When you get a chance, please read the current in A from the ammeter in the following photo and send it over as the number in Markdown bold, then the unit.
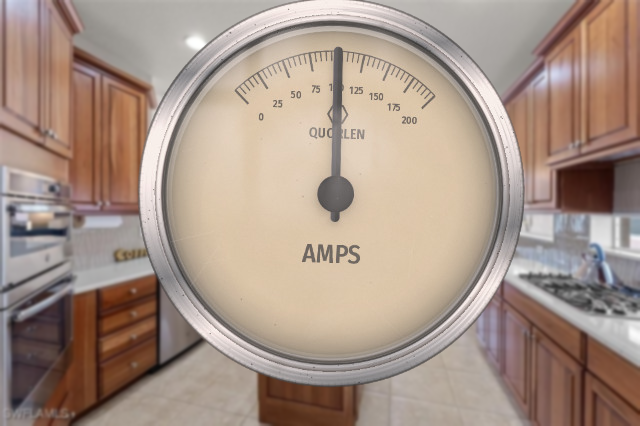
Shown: **100** A
